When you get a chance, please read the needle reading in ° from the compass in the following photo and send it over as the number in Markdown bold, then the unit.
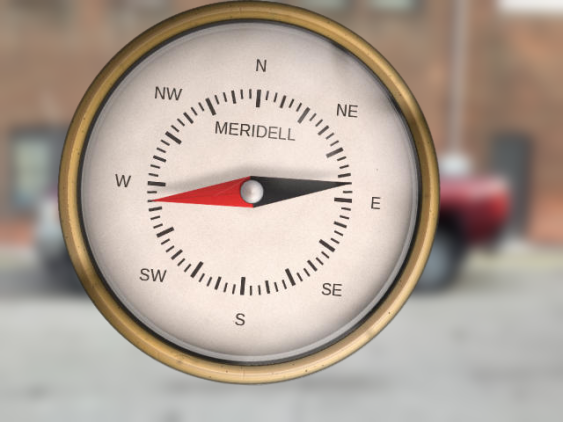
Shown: **260** °
